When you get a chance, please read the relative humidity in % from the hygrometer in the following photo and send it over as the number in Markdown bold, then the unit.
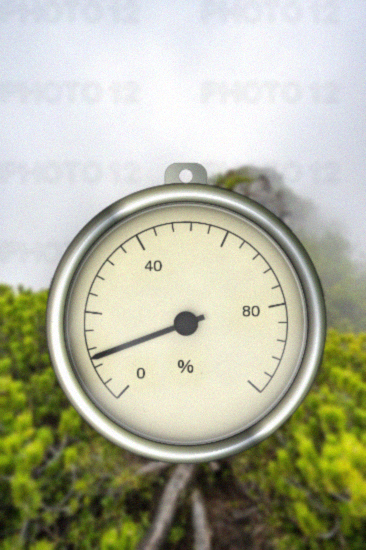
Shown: **10** %
